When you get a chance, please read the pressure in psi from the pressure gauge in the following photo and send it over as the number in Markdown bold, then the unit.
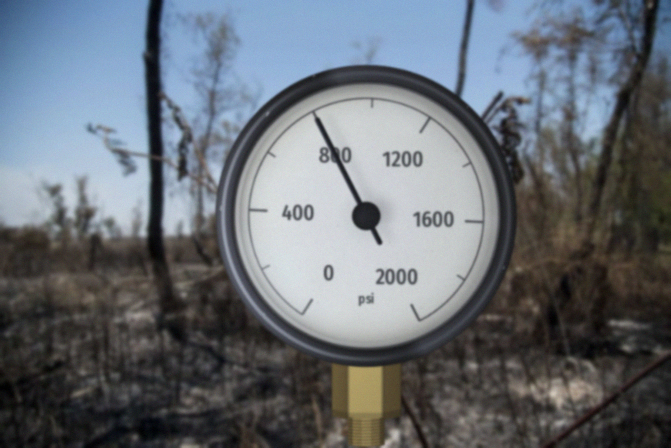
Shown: **800** psi
